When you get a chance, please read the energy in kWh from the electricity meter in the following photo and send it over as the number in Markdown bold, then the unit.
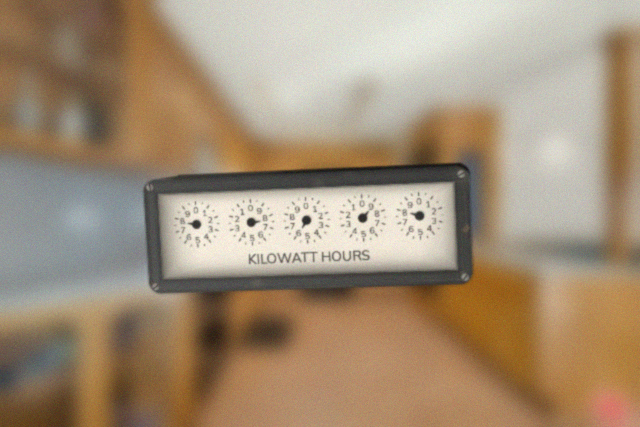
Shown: **77588** kWh
